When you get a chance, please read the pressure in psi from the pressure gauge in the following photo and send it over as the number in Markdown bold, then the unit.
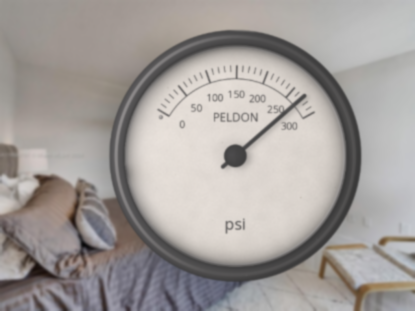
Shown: **270** psi
